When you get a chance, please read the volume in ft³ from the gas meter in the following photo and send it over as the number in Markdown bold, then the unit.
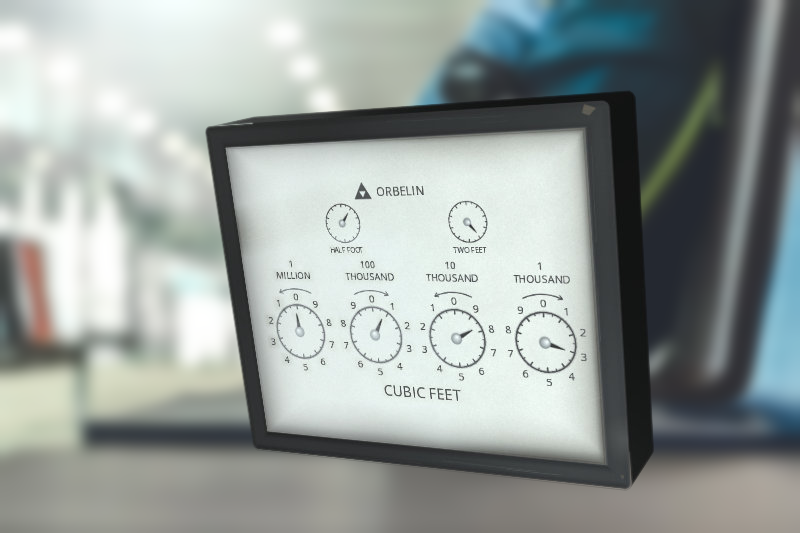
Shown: **8300** ft³
